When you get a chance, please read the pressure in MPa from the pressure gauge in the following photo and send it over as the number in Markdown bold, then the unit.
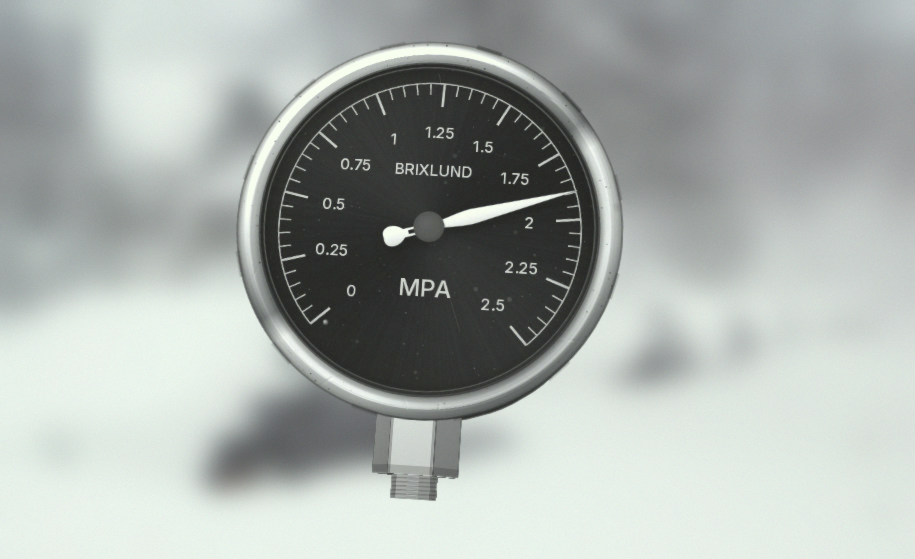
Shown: **1.9** MPa
